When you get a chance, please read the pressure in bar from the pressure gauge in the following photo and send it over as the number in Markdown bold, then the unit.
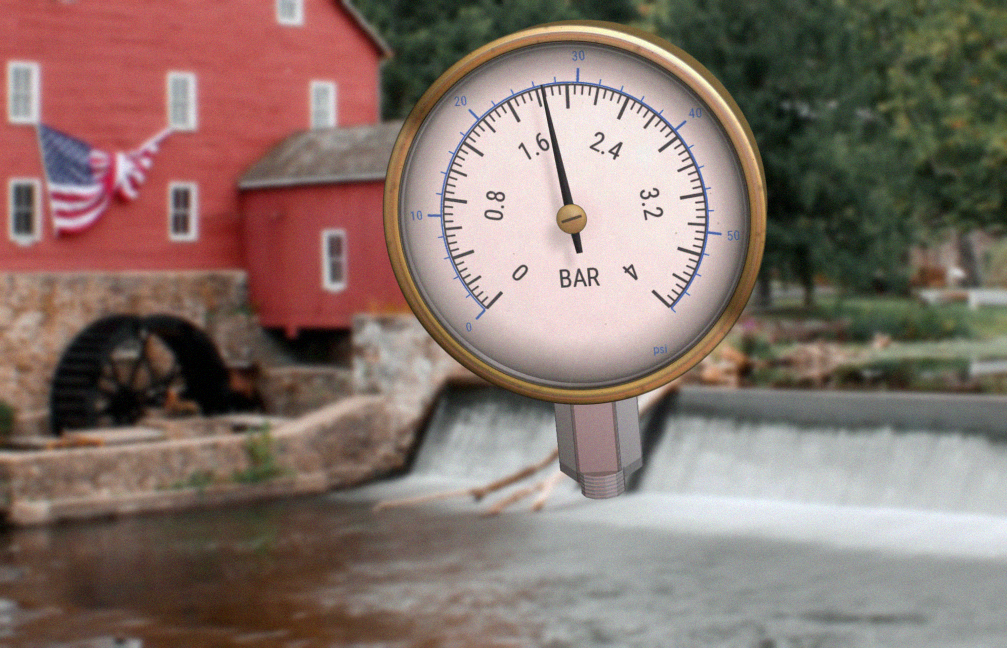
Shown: **1.85** bar
